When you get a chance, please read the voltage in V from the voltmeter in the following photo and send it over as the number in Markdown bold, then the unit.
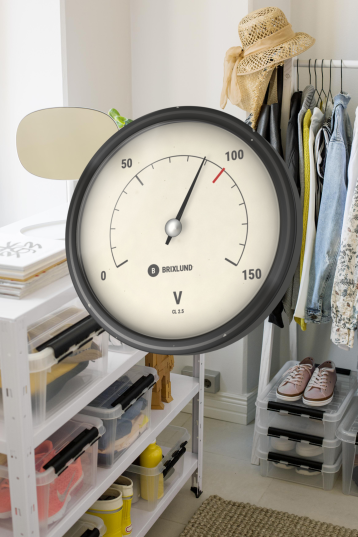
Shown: **90** V
